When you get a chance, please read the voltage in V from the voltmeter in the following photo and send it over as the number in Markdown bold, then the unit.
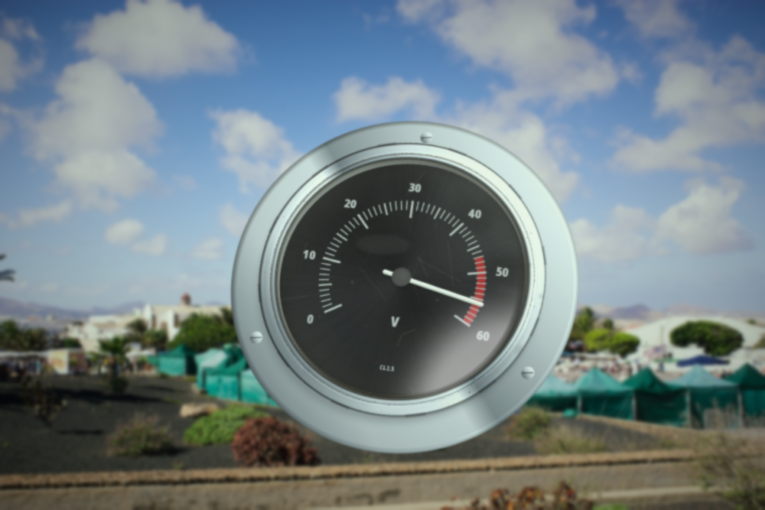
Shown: **56** V
